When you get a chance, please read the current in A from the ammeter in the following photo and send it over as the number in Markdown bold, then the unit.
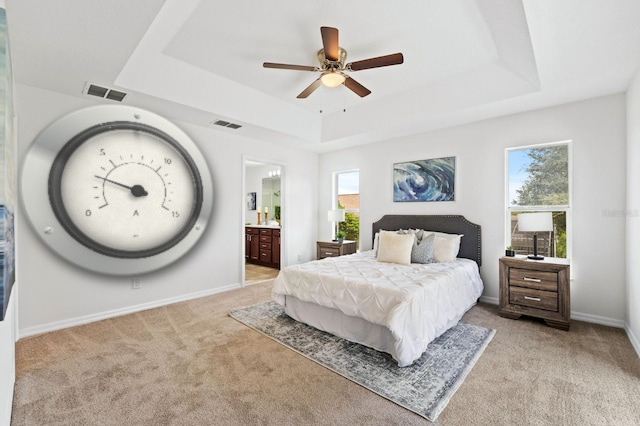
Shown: **3** A
